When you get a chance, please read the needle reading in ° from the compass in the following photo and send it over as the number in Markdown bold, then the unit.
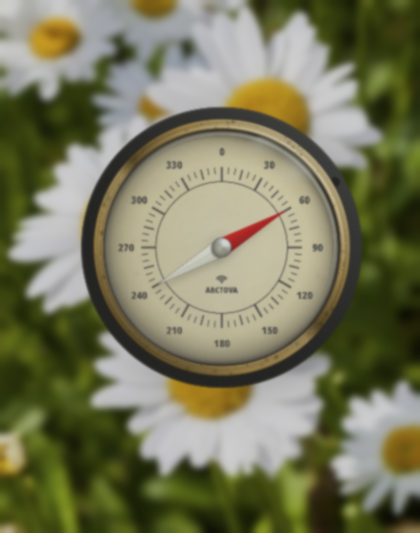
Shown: **60** °
